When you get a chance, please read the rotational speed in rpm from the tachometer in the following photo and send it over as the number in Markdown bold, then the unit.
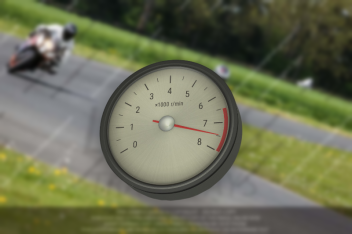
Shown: **7500** rpm
